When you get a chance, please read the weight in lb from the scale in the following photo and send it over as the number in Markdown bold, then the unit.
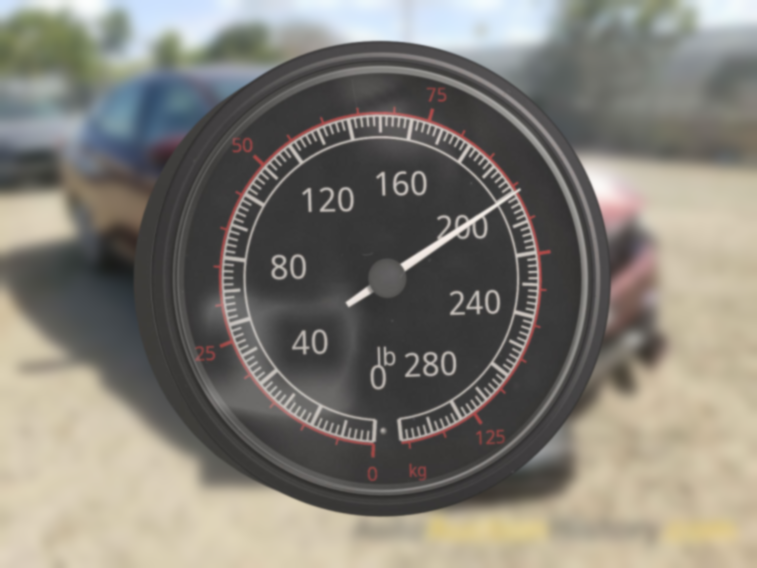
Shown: **200** lb
